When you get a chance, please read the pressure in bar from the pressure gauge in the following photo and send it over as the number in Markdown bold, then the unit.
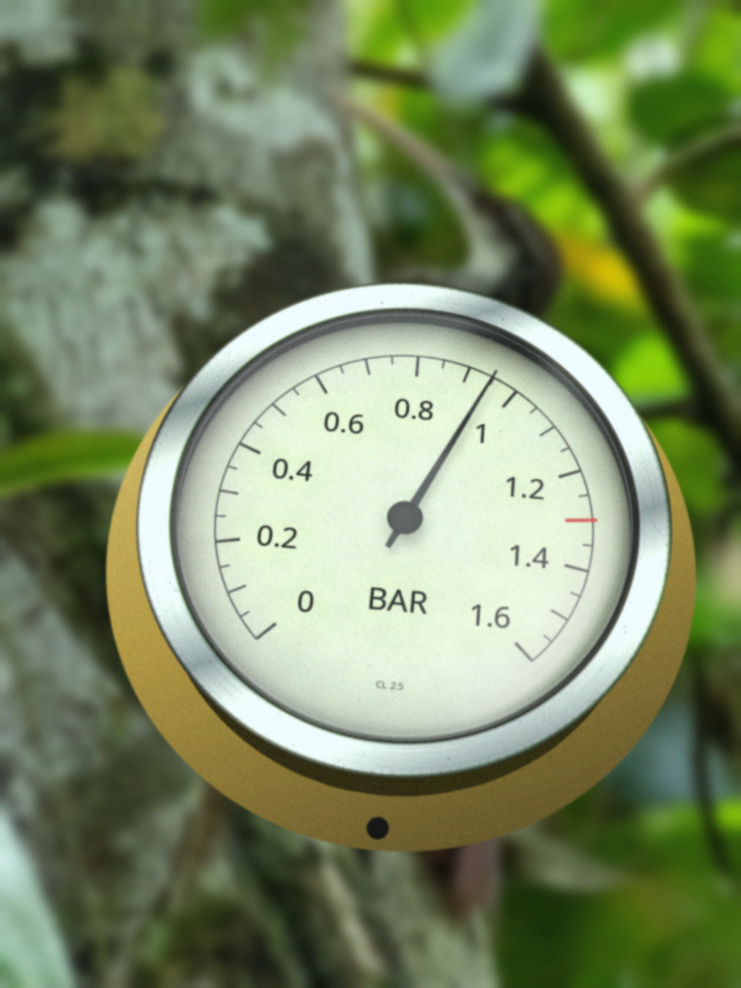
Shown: **0.95** bar
